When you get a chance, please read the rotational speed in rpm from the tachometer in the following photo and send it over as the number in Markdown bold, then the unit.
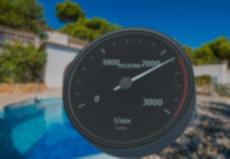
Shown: **2200** rpm
